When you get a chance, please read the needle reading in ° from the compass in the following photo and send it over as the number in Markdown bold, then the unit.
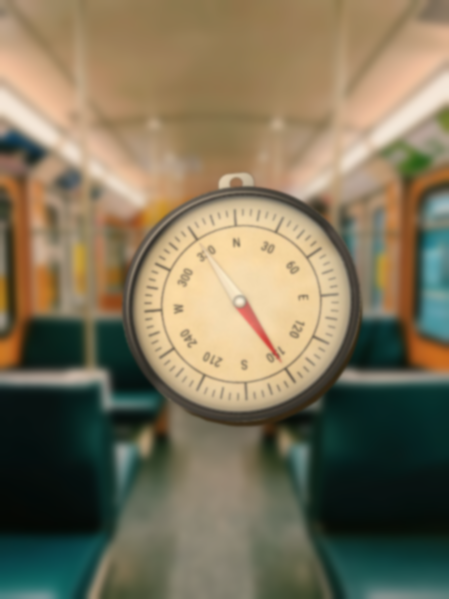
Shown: **150** °
